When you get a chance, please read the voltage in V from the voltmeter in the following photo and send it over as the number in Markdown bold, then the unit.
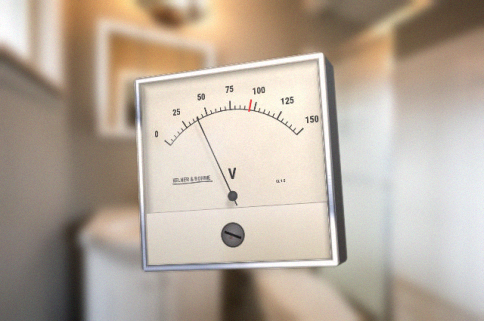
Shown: **40** V
